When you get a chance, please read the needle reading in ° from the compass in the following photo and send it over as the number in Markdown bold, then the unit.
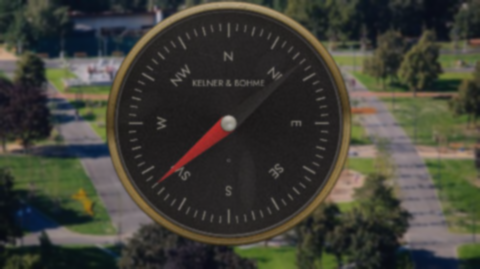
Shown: **230** °
